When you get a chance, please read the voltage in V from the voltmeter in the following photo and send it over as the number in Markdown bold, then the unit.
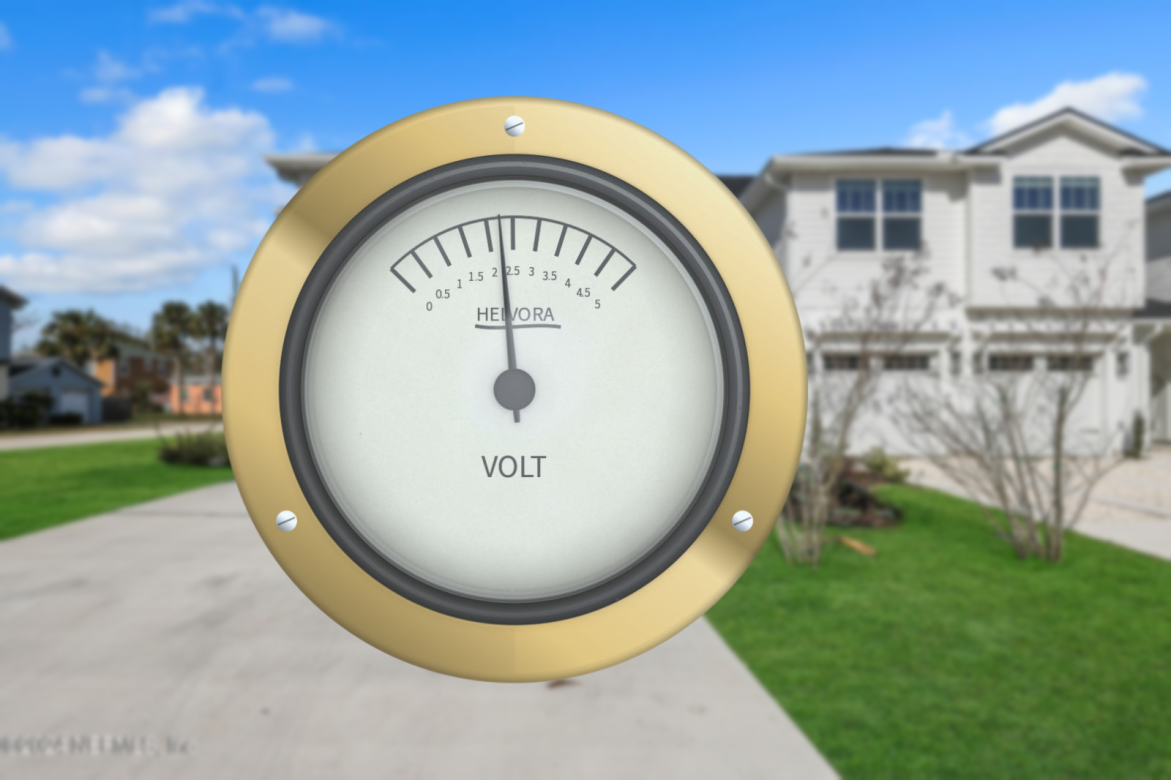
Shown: **2.25** V
